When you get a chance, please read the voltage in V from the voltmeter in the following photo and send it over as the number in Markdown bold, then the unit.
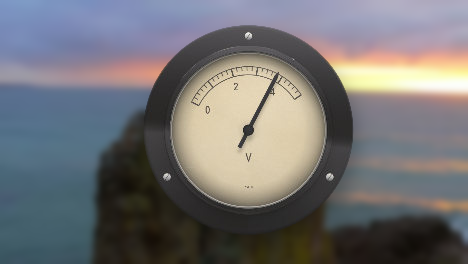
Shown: **3.8** V
